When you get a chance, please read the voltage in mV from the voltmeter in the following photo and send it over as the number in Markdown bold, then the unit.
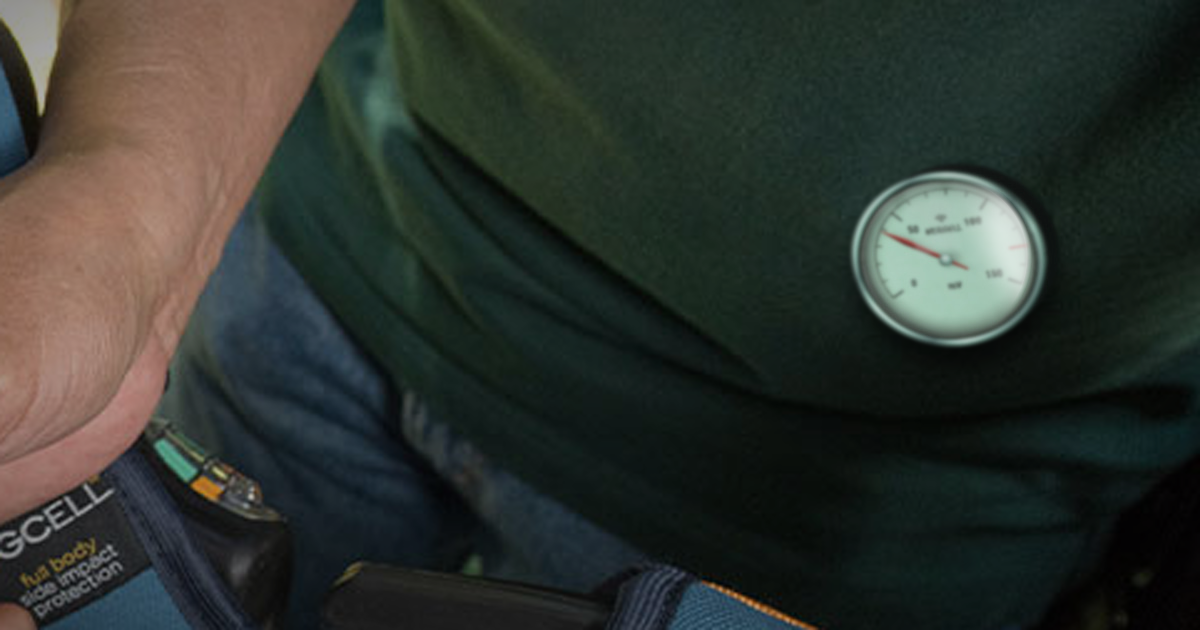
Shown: **40** mV
